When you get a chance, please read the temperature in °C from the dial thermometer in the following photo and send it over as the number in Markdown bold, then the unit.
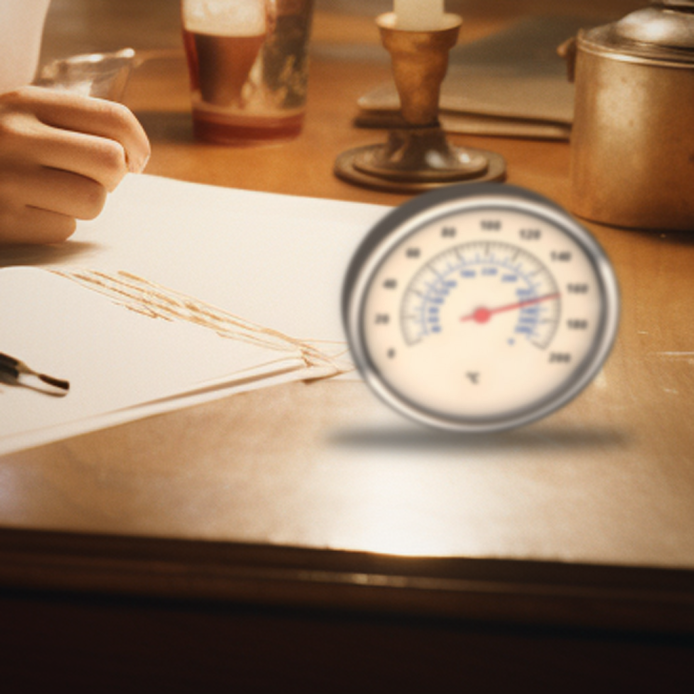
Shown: **160** °C
